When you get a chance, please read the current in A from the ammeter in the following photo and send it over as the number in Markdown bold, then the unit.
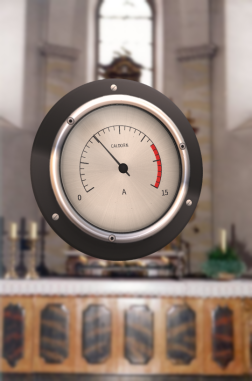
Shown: **5** A
